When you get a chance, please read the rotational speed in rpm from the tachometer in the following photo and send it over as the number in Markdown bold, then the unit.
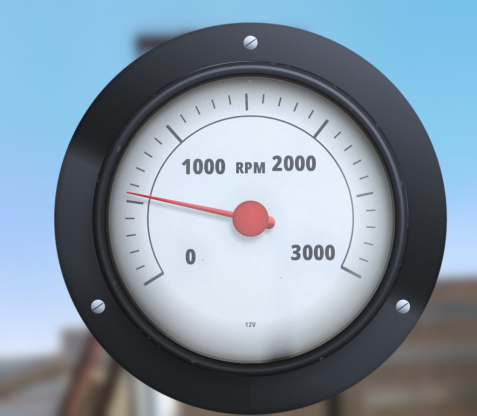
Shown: **550** rpm
